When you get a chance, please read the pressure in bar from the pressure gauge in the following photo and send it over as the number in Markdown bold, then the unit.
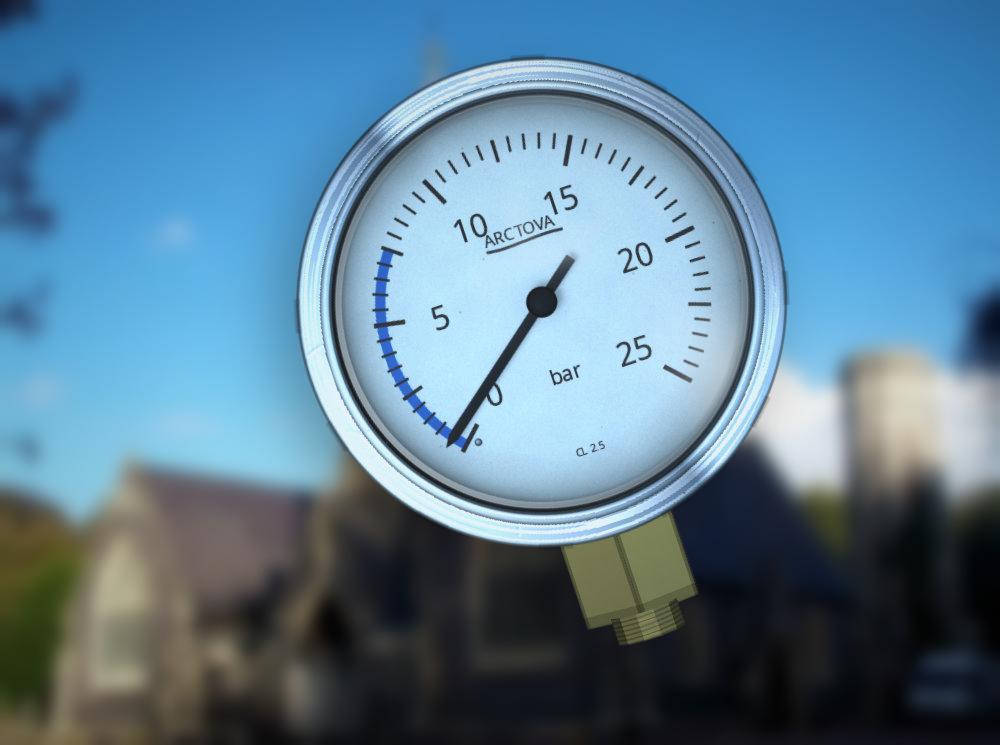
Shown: **0.5** bar
